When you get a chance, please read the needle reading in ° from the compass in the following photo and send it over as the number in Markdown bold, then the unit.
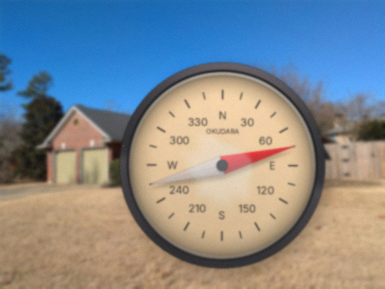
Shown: **75** °
